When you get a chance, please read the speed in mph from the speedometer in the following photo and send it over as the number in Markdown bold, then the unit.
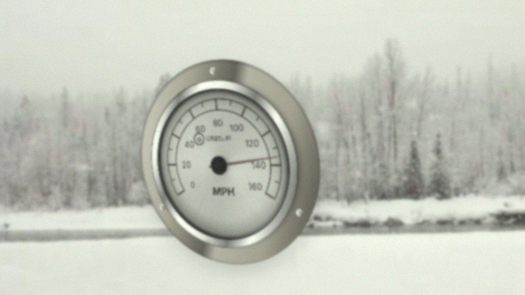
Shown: **135** mph
